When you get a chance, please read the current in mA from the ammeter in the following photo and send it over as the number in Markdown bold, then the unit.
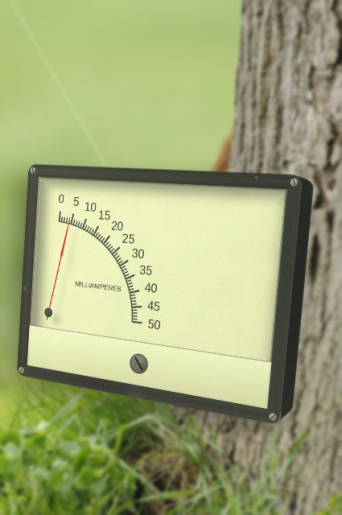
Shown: **5** mA
